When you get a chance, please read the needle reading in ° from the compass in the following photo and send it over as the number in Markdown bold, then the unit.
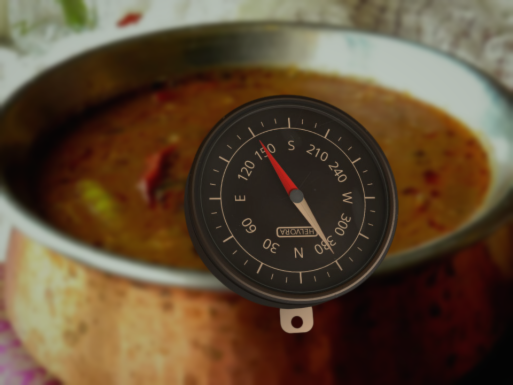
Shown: **150** °
